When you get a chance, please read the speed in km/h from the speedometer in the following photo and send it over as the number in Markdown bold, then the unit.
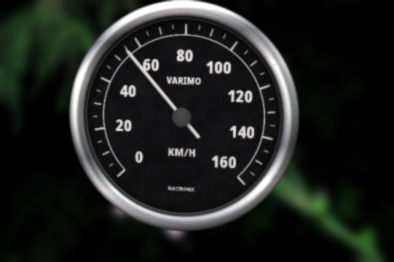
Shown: **55** km/h
